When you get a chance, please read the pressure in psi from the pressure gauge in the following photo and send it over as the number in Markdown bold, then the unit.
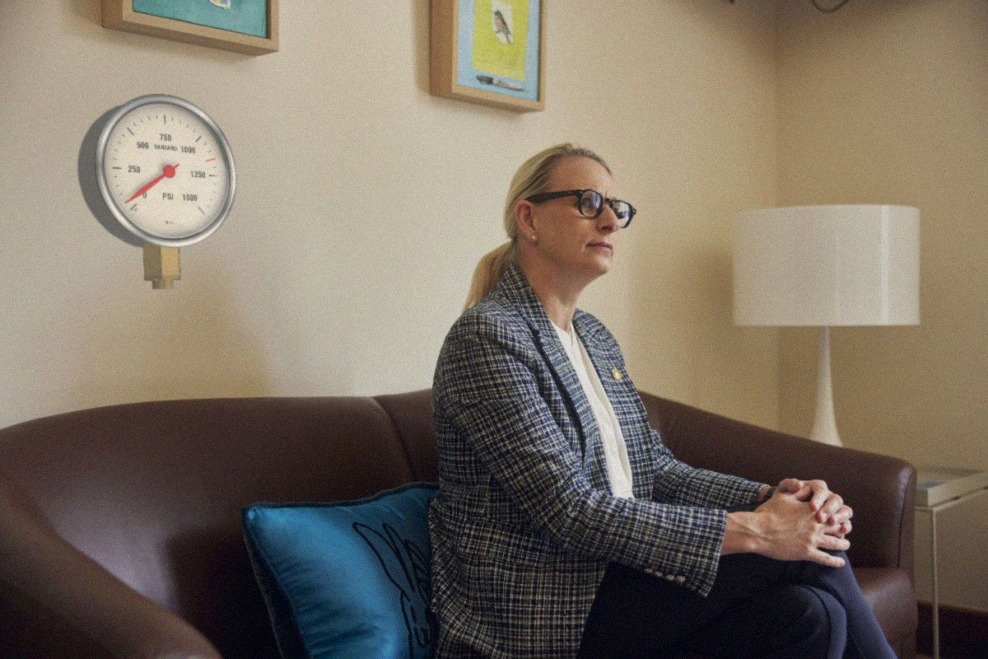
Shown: **50** psi
